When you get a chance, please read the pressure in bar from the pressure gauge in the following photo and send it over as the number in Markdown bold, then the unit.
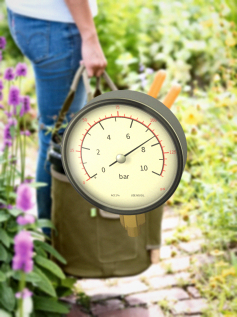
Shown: **7.5** bar
